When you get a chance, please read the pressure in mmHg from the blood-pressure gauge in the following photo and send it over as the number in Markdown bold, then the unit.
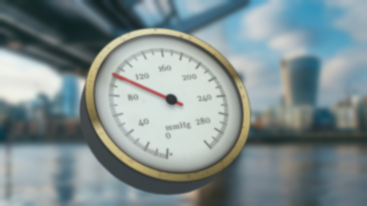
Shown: **100** mmHg
